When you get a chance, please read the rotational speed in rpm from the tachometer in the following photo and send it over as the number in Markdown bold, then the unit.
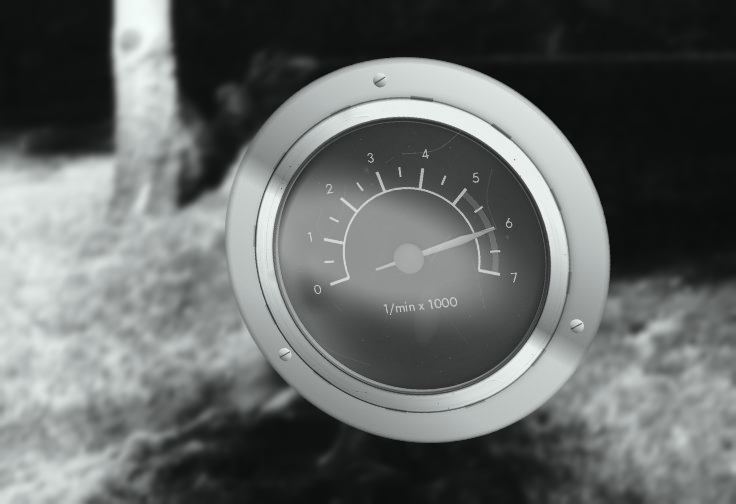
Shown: **6000** rpm
